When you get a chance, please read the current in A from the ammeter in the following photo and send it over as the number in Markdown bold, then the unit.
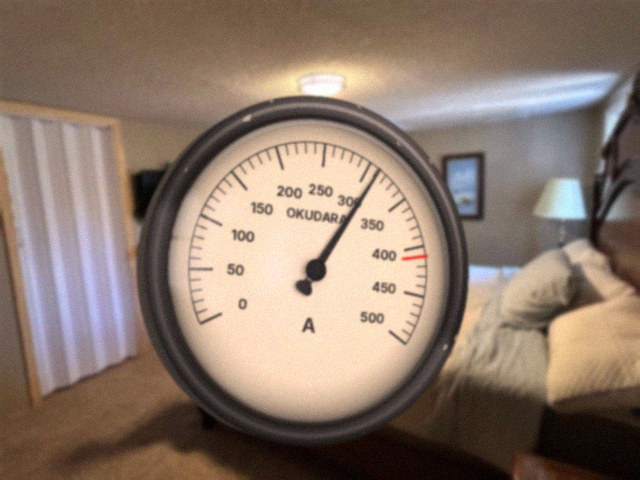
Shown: **310** A
